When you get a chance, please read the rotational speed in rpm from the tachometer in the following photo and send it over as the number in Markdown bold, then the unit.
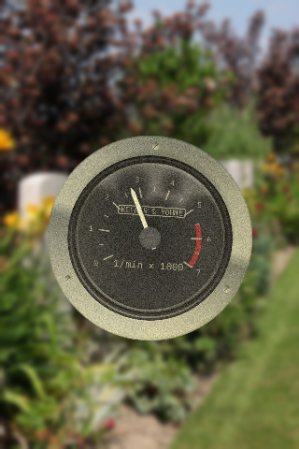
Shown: **2750** rpm
